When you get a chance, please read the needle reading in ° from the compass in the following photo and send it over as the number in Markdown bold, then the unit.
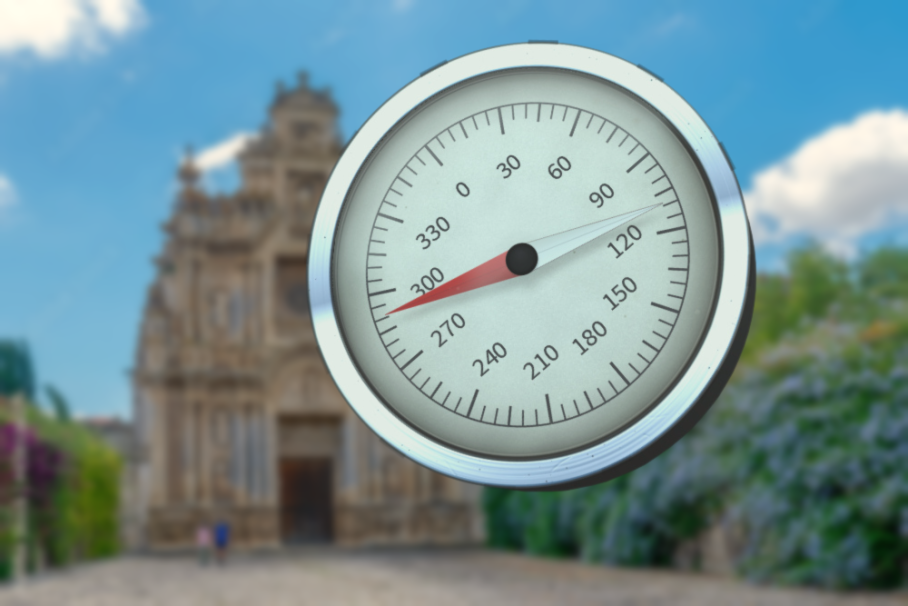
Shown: **290** °
